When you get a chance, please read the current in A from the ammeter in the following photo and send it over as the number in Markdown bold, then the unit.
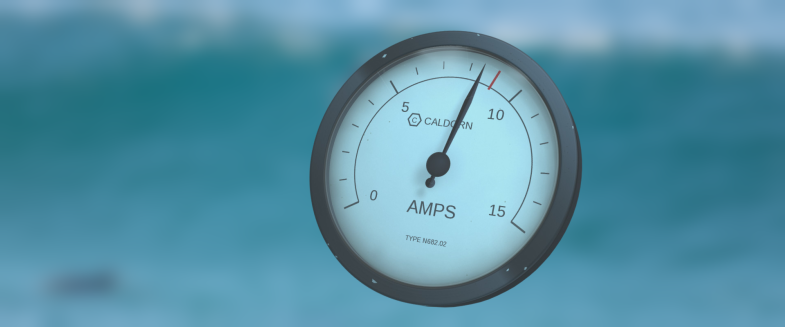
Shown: **8.5** A
